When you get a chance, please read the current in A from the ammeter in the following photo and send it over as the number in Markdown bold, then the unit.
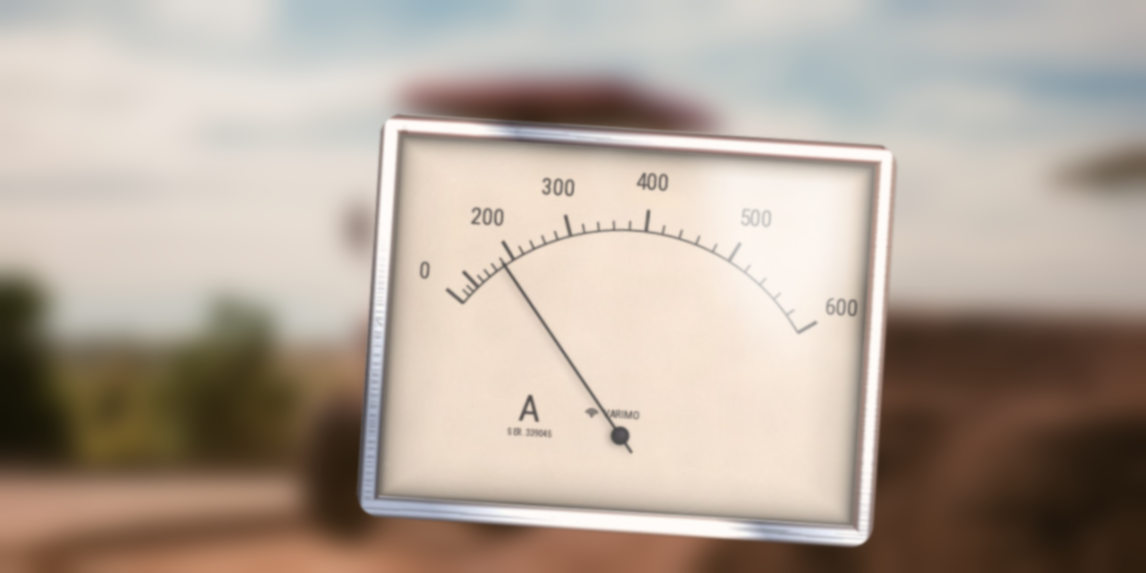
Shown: **180** A
